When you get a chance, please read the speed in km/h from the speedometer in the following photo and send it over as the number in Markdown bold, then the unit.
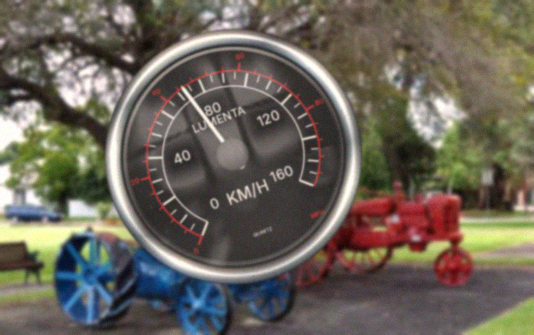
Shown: **72.5** km/h
